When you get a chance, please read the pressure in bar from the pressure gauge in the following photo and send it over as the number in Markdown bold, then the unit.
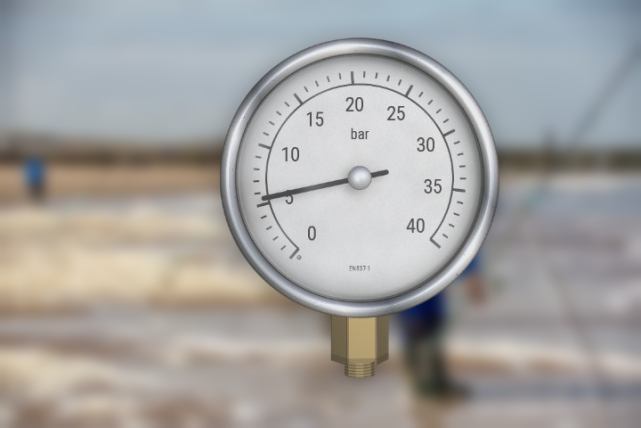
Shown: **5.5** bar
